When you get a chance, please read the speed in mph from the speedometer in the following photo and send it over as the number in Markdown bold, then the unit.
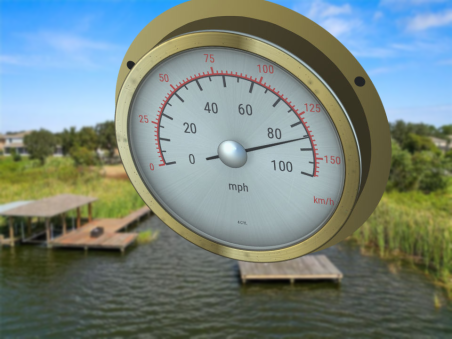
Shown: **85** mph
